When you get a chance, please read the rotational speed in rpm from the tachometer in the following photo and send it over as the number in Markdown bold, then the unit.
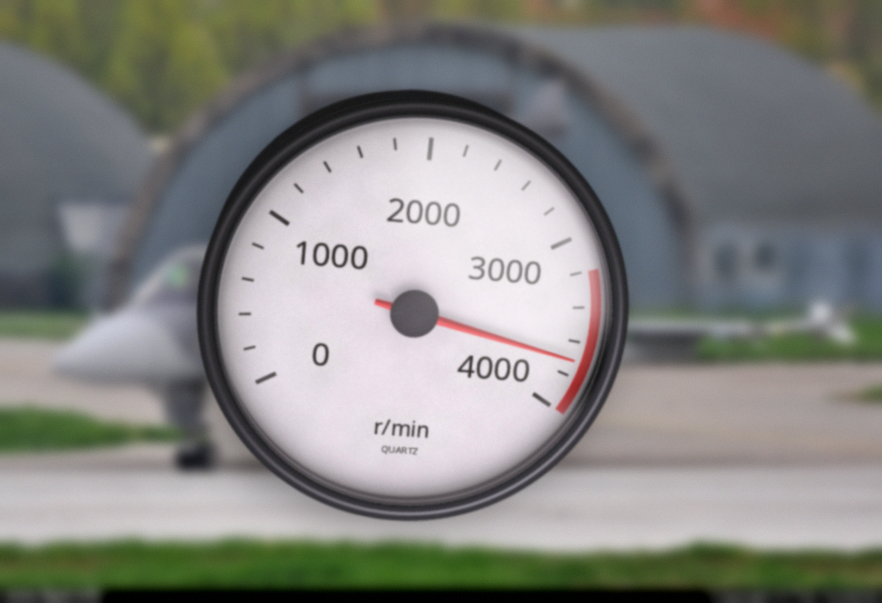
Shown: **3700** rpm
